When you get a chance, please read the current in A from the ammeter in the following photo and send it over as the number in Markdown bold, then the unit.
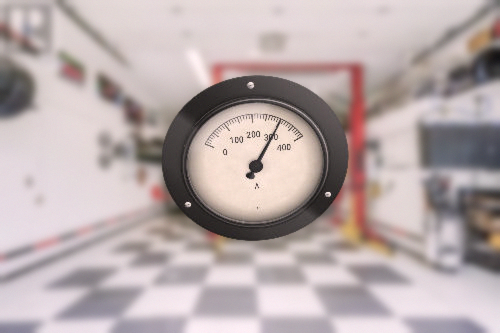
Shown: **300** A
